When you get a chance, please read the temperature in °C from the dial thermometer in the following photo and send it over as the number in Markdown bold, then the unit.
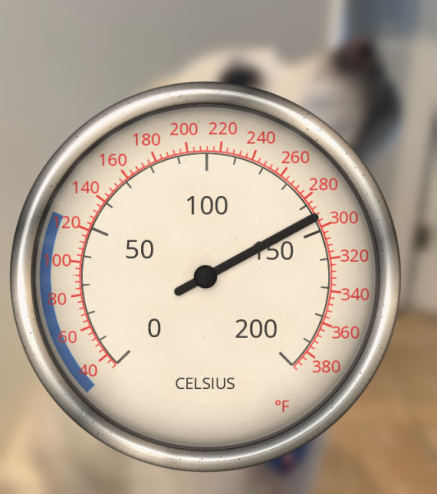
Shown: **145** °C
